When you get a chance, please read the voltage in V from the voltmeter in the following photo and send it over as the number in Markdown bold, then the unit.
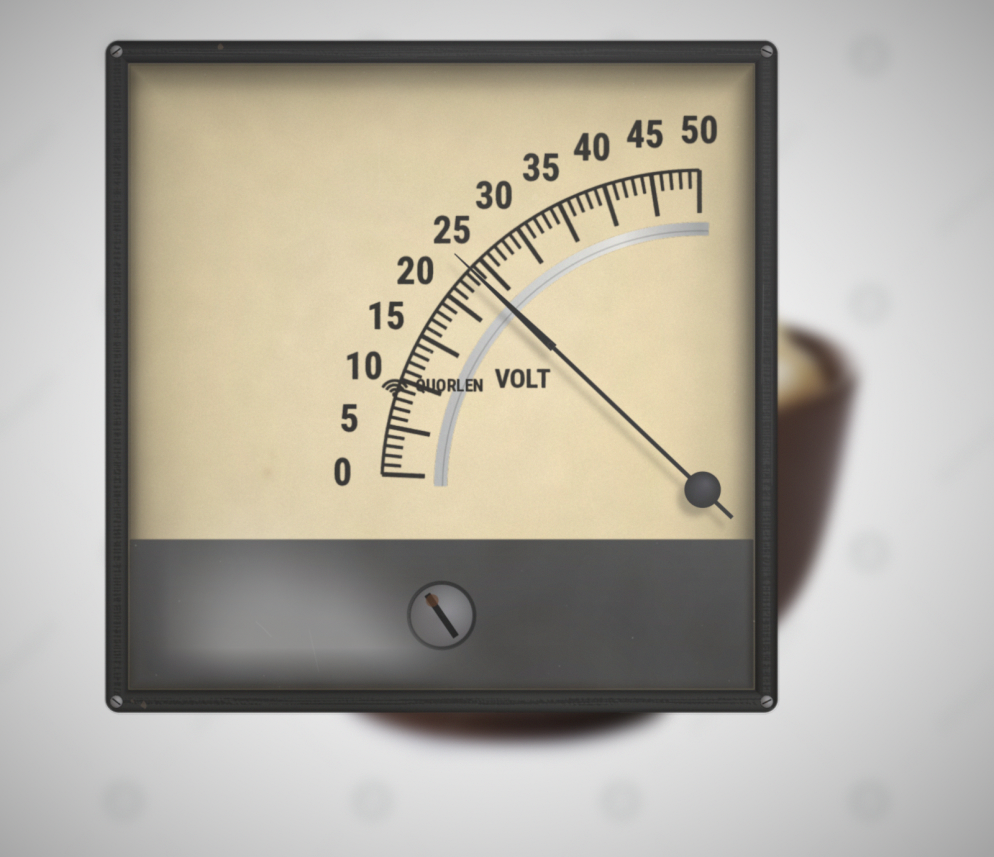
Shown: **23.5** V
